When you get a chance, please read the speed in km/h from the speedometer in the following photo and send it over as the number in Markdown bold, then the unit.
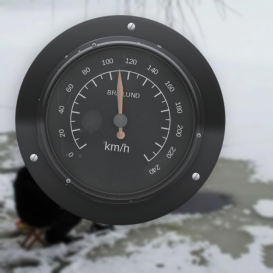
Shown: **110** km/h
